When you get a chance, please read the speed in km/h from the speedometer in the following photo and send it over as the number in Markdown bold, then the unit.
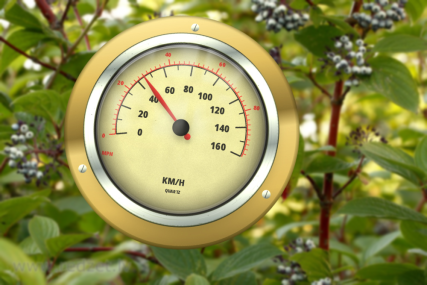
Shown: **45** km/h
